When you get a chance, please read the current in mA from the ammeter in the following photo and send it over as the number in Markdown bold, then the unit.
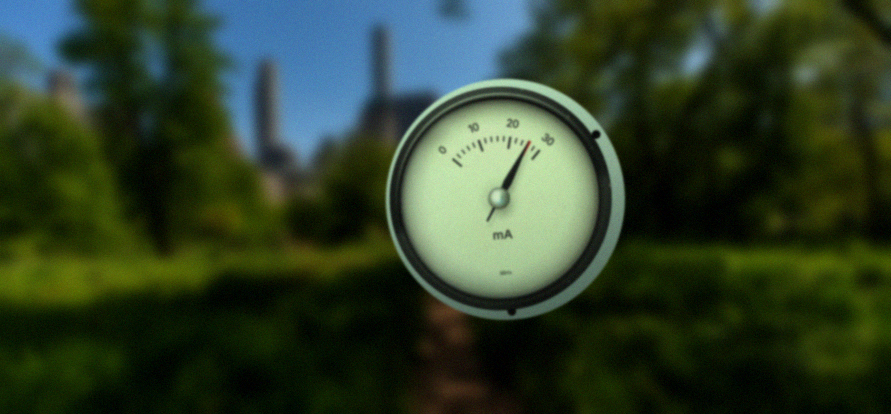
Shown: **26** mA
